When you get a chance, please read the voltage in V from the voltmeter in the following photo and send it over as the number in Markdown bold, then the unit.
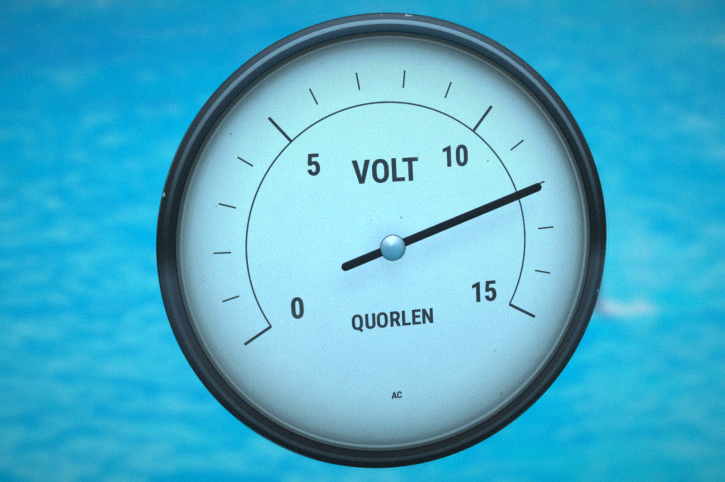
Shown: **12** V
